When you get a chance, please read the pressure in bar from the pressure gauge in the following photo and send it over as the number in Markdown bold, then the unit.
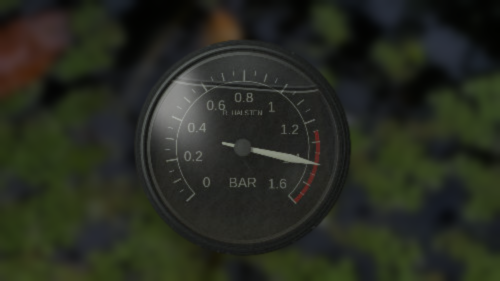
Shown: **1.4** bar
